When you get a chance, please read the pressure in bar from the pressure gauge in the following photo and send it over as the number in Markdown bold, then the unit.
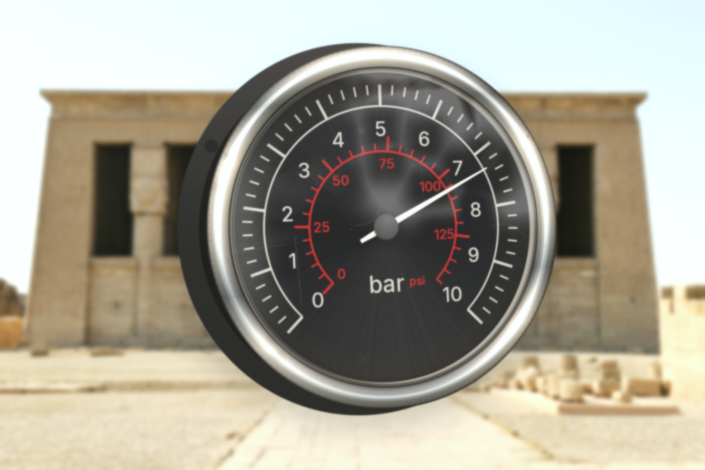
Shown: **7.3** bar
